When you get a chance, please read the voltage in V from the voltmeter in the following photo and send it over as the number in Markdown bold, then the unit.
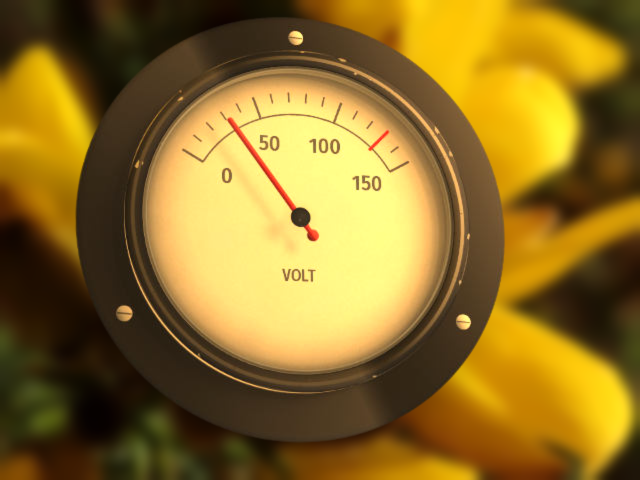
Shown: **30** V
